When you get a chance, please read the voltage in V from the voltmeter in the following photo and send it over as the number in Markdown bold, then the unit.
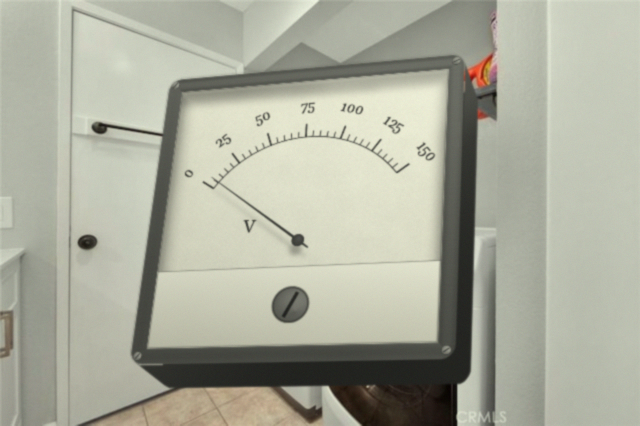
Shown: **5** V
